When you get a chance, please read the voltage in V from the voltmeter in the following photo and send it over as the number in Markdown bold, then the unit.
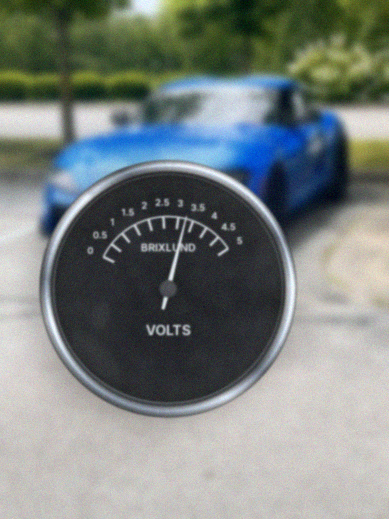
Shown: **3.25** V
